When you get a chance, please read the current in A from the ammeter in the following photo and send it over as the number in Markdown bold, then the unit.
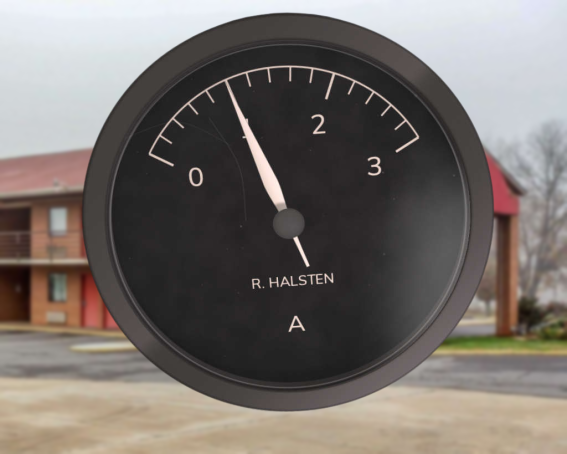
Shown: **1** A
